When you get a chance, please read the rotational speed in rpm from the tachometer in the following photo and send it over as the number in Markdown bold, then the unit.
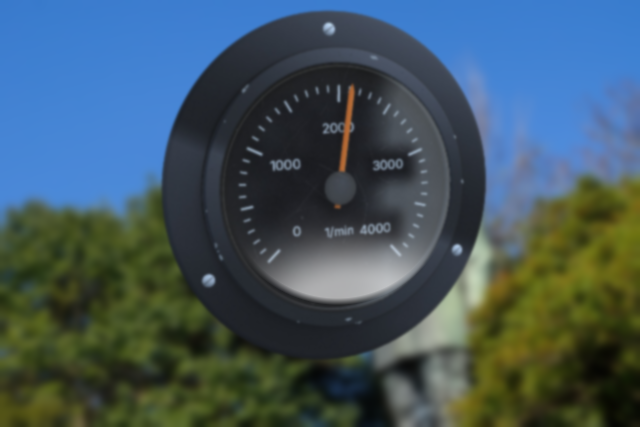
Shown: **2100** rpm
